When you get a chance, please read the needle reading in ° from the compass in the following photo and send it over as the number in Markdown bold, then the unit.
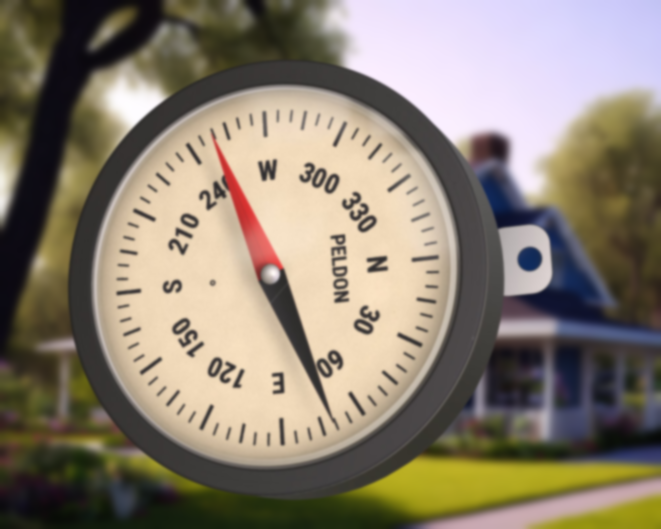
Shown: **250** °
